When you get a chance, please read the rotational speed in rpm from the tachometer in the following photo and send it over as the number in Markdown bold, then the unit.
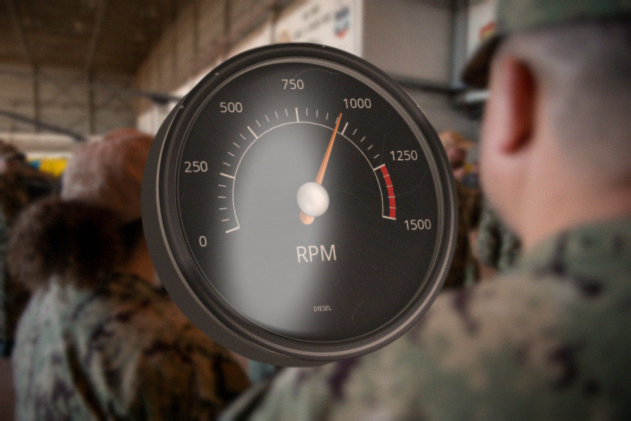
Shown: **950** rpm
